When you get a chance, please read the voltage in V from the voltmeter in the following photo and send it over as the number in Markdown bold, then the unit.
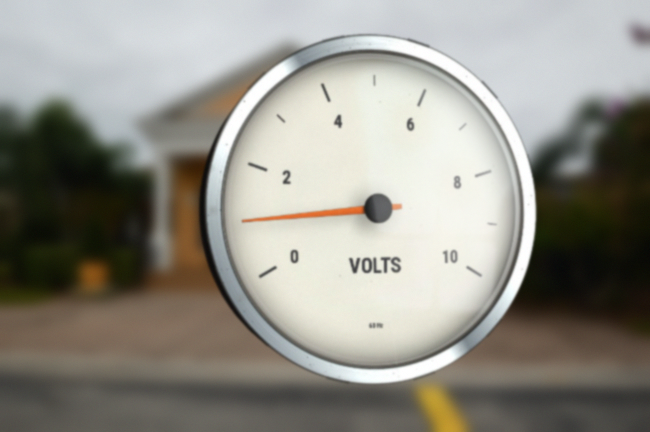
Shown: **1** V
